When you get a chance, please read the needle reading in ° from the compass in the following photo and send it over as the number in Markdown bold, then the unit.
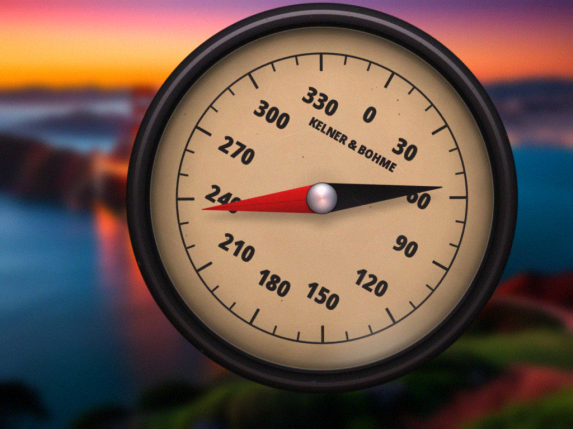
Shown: **235** °
